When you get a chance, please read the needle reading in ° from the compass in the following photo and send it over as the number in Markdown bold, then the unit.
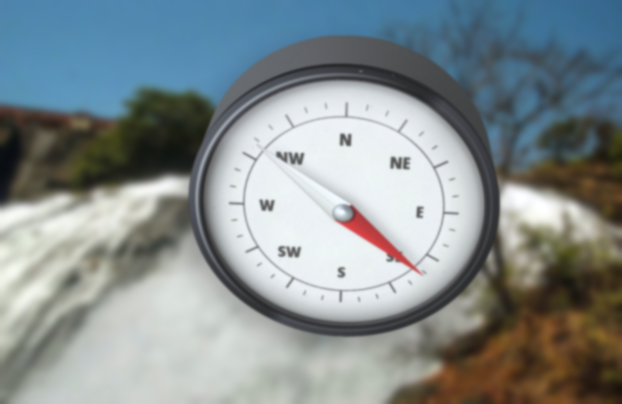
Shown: **130** °
